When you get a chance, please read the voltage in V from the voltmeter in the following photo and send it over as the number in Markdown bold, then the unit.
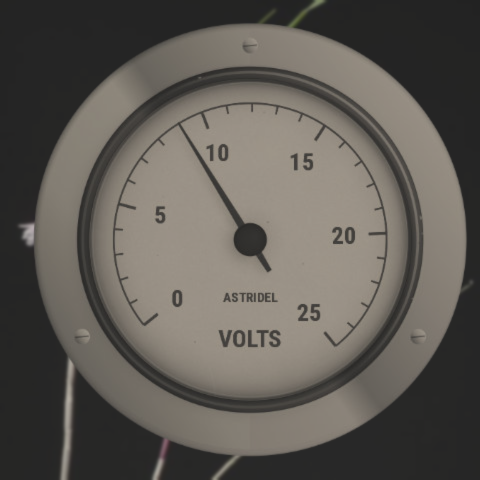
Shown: **9** V
